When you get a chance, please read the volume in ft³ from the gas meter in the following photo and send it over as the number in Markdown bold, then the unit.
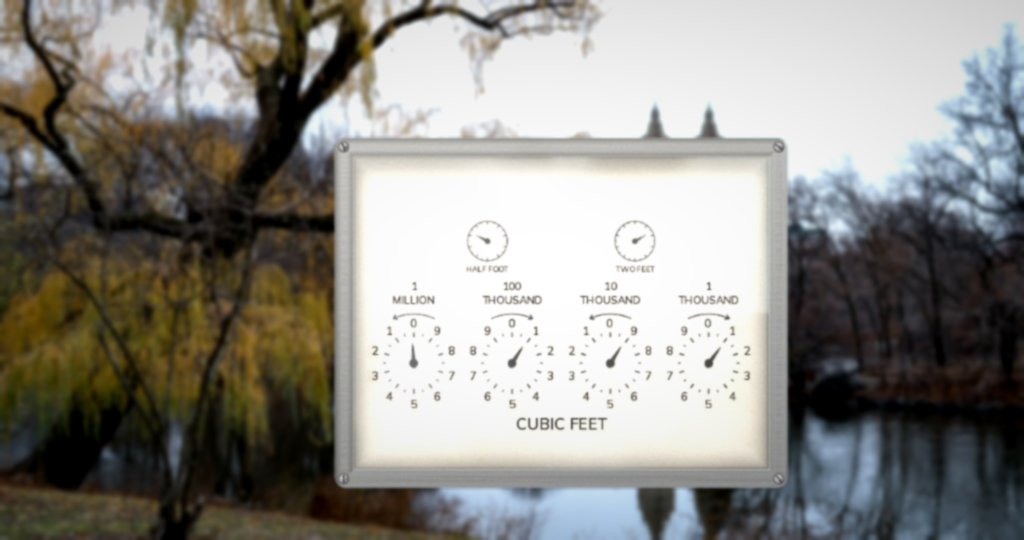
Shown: **9100** ft³
